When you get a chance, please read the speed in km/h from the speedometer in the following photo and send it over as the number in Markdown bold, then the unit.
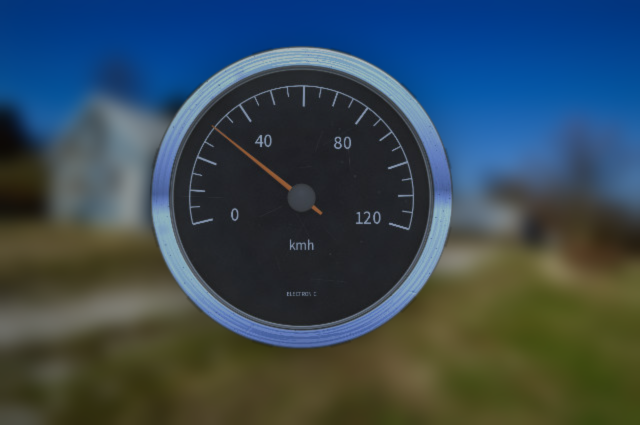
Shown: **30** km/h
